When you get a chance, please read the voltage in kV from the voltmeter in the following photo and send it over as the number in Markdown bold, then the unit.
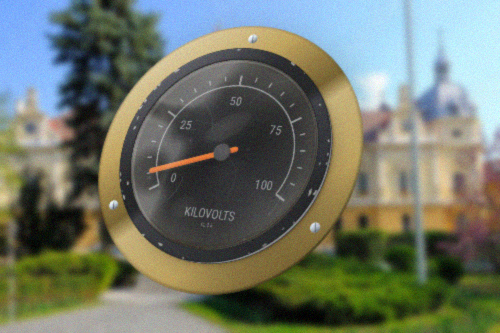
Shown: **5** kV
